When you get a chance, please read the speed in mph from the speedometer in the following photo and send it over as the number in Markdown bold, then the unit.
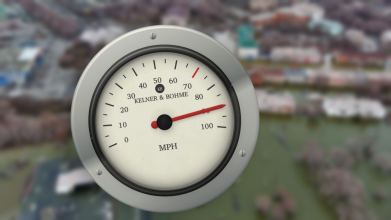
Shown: **90** mph
